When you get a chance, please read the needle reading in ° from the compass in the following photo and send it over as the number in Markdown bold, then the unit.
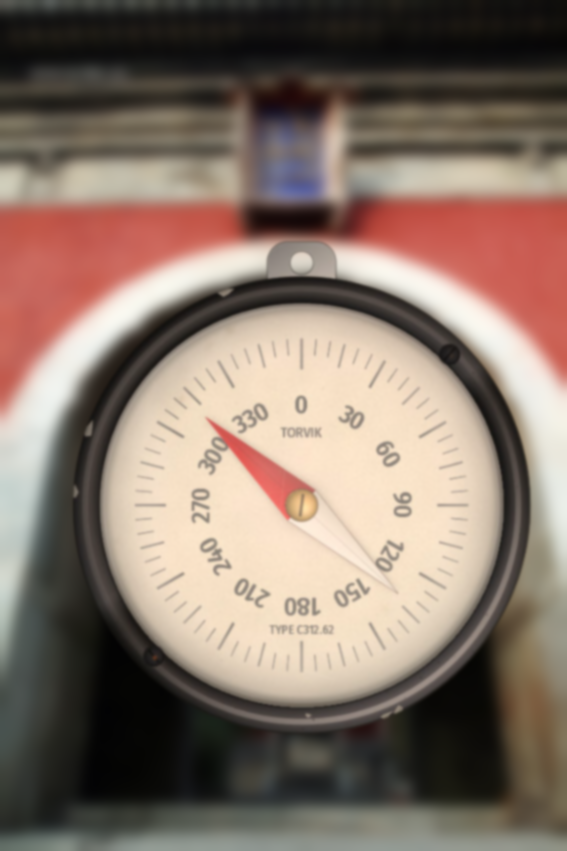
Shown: **312.5** °
